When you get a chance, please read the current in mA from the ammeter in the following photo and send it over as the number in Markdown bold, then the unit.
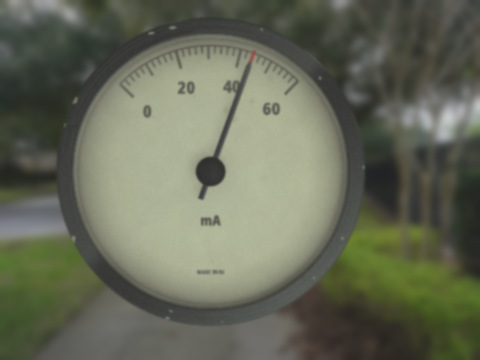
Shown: **44** mA
